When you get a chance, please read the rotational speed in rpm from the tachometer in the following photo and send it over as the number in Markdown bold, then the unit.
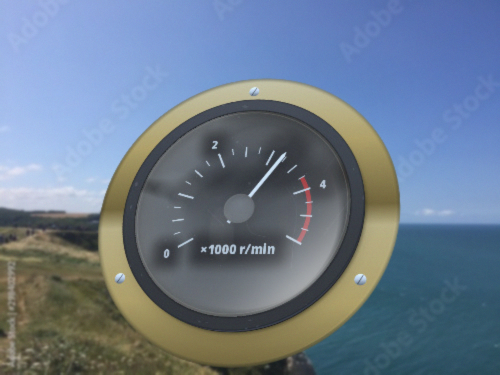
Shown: **3250** rpm
